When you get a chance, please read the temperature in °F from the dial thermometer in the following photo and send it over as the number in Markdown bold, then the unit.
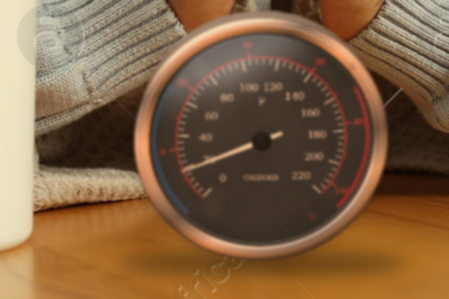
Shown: **20** °F
